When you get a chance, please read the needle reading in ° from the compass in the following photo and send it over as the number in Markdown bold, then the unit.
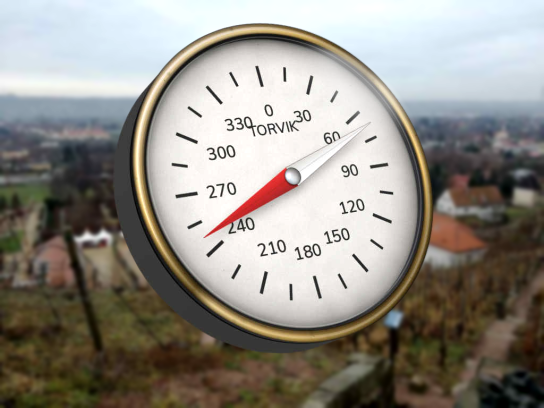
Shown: **247.5** °
